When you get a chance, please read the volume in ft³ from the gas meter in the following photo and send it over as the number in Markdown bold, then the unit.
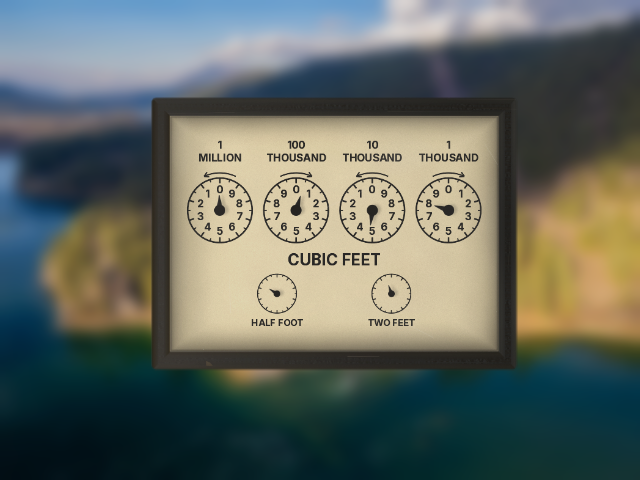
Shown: **4800** ft³
